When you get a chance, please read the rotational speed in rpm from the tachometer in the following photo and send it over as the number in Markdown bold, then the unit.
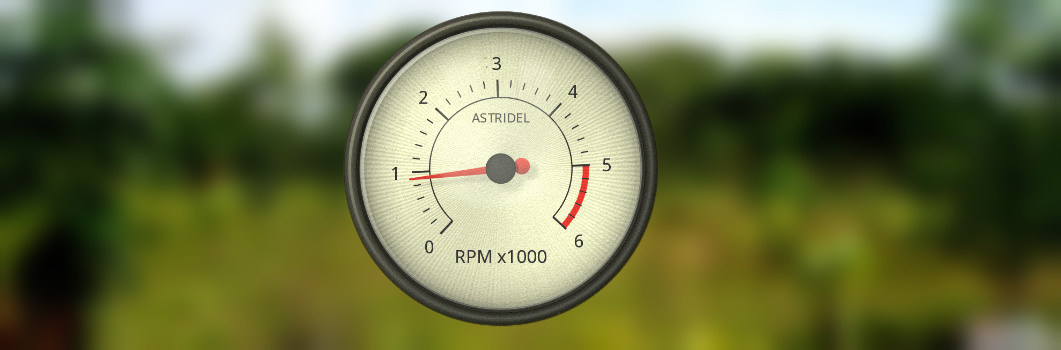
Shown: **900** rpm
